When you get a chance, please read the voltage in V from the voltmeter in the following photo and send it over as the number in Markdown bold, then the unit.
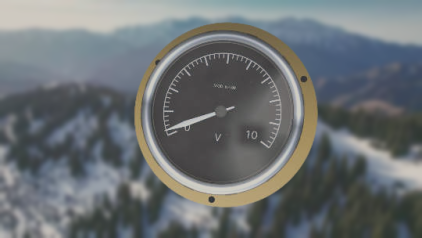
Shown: **0.2** V
